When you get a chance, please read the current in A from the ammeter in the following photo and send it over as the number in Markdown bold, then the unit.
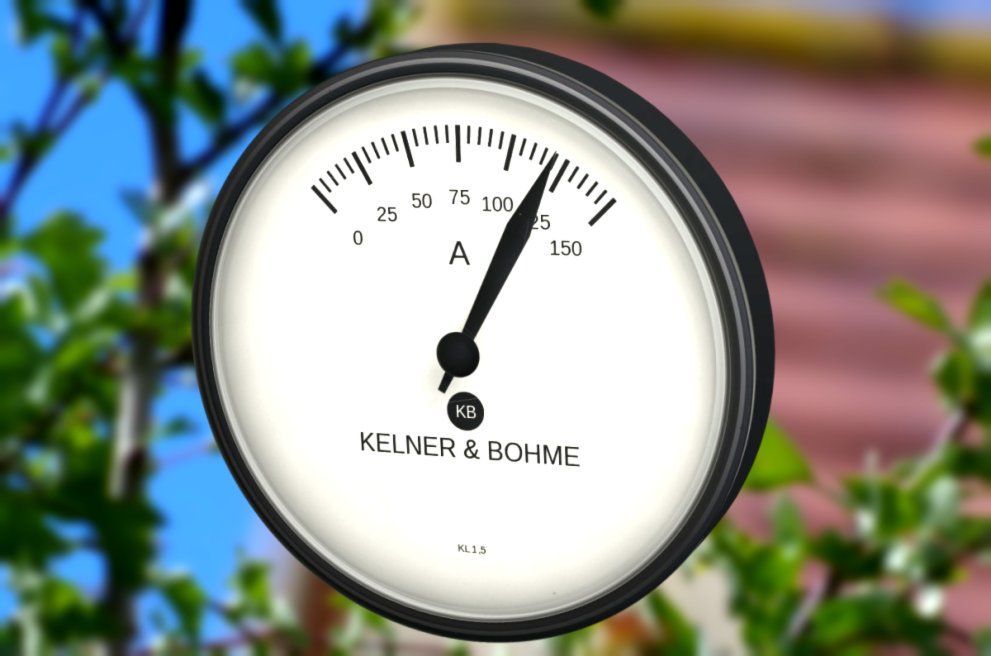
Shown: **120** A
